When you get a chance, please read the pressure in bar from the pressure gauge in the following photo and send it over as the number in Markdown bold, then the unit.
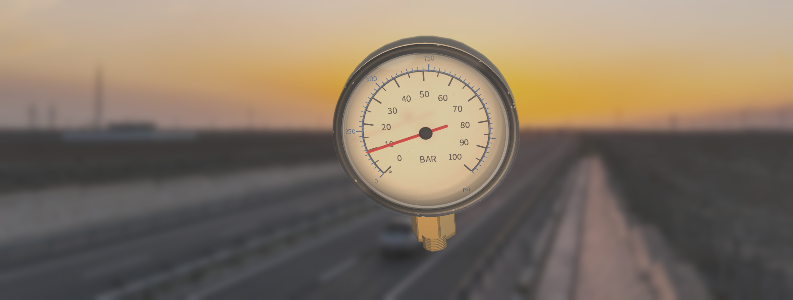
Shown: **10** bar
